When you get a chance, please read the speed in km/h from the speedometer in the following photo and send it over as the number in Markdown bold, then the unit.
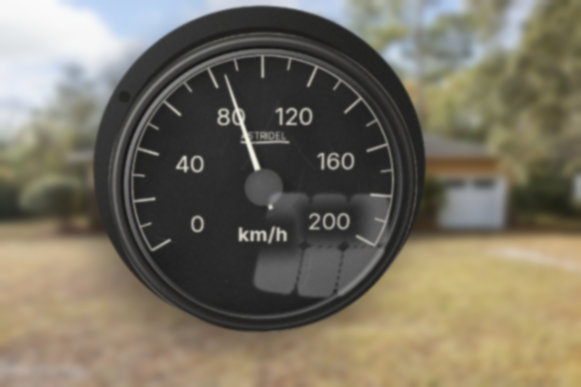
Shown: **85** km/h
